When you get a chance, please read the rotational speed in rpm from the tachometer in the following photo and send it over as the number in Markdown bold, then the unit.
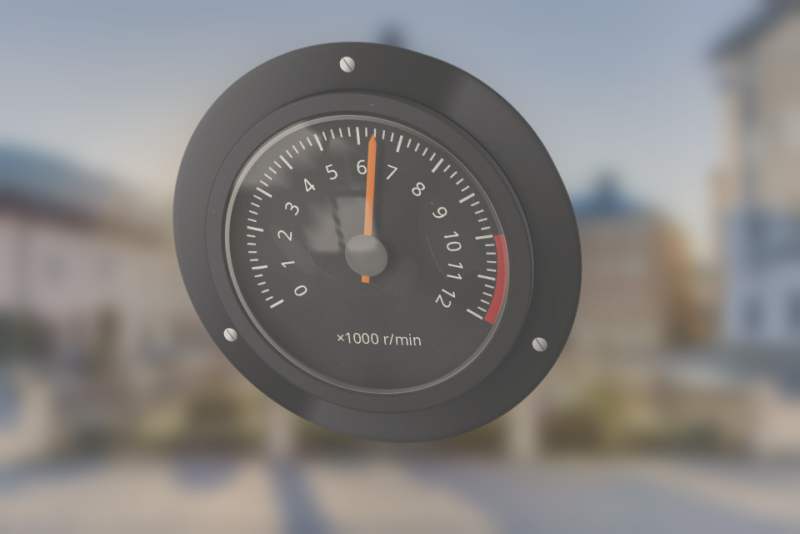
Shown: **6400** rpm
